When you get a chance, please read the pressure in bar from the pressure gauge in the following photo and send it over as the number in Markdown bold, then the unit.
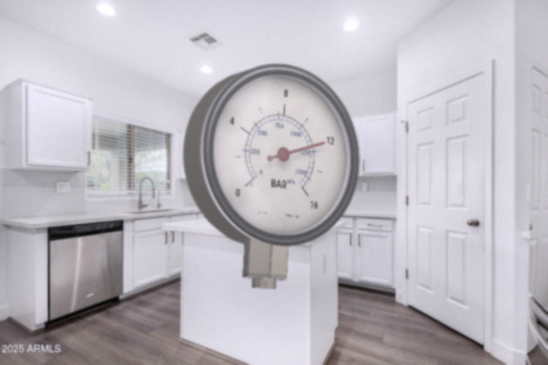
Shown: **12** bar
